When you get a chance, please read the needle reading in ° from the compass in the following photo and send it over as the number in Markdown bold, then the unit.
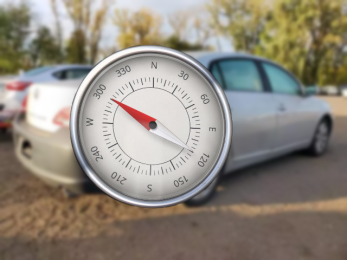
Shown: **300** °
